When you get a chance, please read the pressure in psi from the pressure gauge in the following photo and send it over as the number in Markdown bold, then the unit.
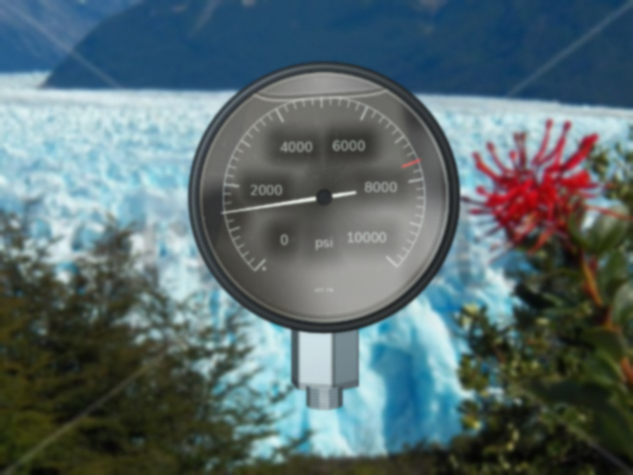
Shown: **1400** psi
